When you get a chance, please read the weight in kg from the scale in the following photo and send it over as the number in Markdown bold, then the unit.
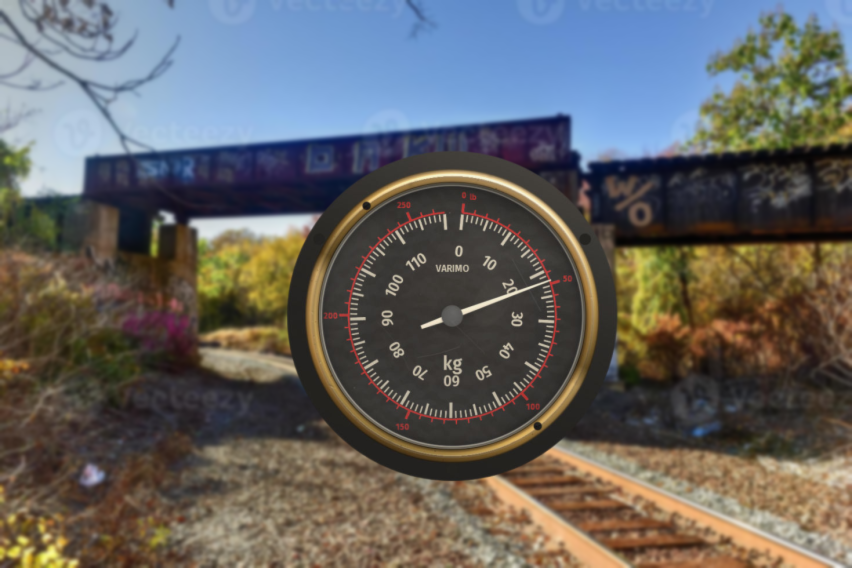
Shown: **22** kg
